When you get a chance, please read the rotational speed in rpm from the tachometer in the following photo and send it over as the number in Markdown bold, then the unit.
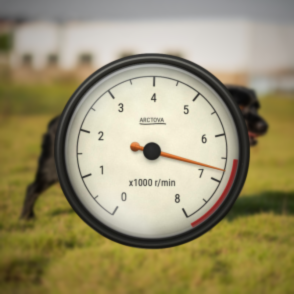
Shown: **6750** rpm
